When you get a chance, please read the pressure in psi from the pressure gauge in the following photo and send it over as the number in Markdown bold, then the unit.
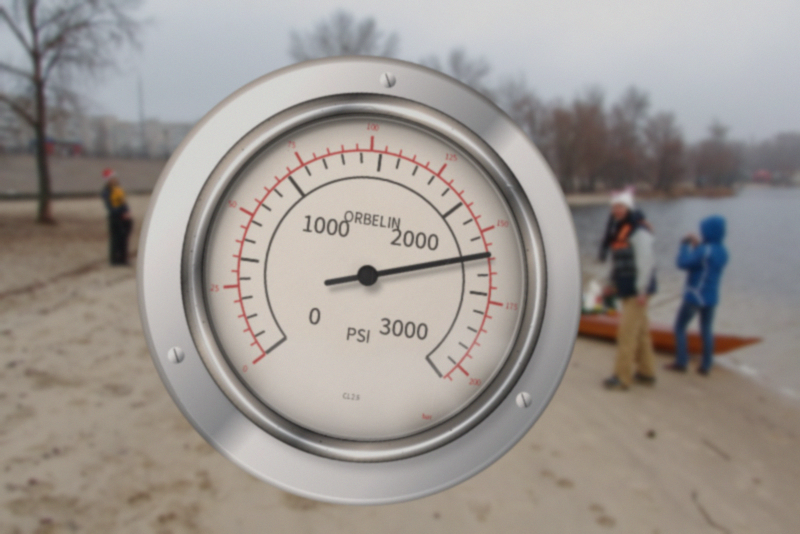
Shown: **2300** psi
